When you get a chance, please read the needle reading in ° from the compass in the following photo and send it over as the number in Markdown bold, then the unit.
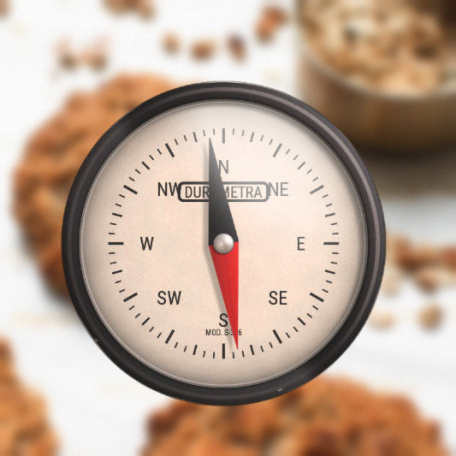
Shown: **172.5** °
